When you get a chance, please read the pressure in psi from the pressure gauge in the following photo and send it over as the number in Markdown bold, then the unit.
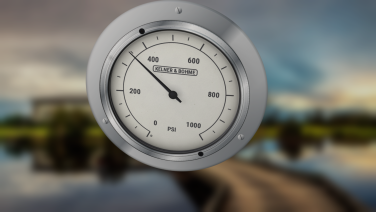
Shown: **350** psi
